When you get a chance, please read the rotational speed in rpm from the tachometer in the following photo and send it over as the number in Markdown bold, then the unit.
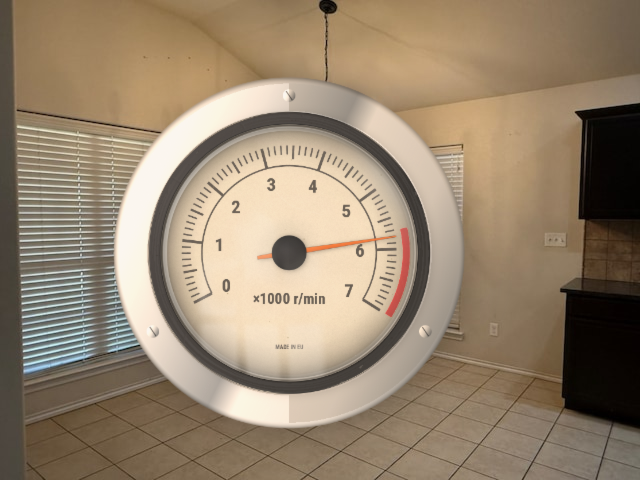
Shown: **5800** rpm
